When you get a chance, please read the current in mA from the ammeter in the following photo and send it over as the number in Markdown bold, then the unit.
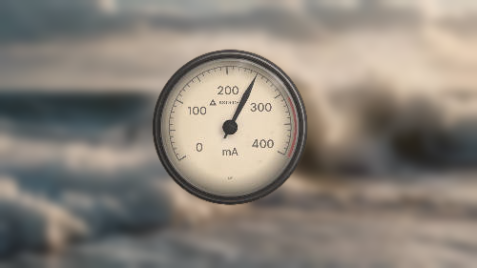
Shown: **250** mA
